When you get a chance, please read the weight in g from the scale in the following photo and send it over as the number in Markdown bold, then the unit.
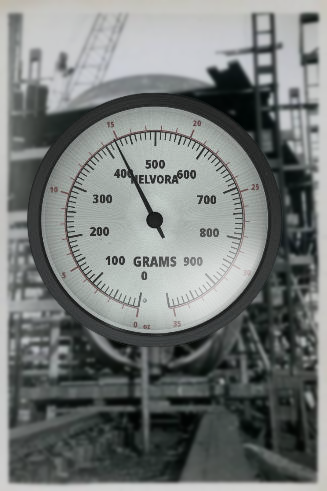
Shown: **420** g
